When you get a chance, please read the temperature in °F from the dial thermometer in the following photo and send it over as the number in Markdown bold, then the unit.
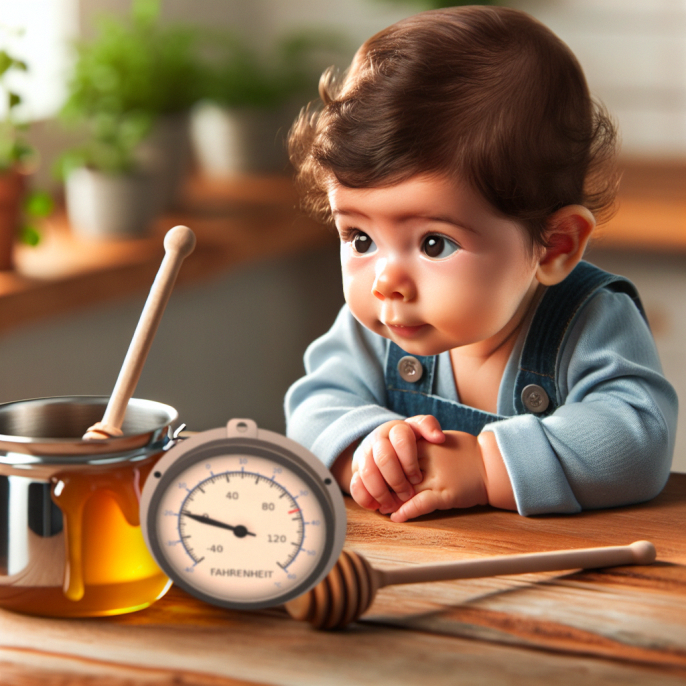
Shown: **0** °F
